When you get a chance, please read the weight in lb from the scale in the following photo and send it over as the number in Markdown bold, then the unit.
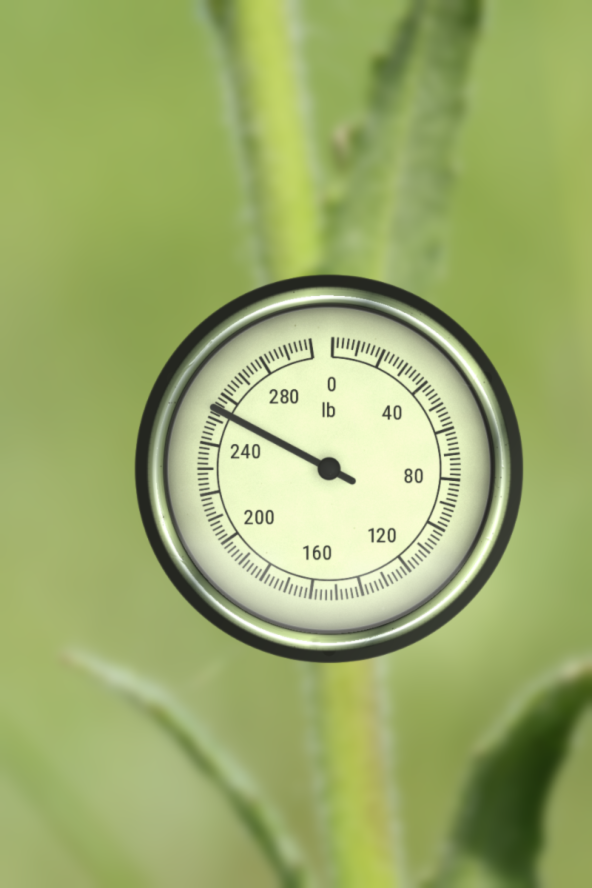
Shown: **254** lb
